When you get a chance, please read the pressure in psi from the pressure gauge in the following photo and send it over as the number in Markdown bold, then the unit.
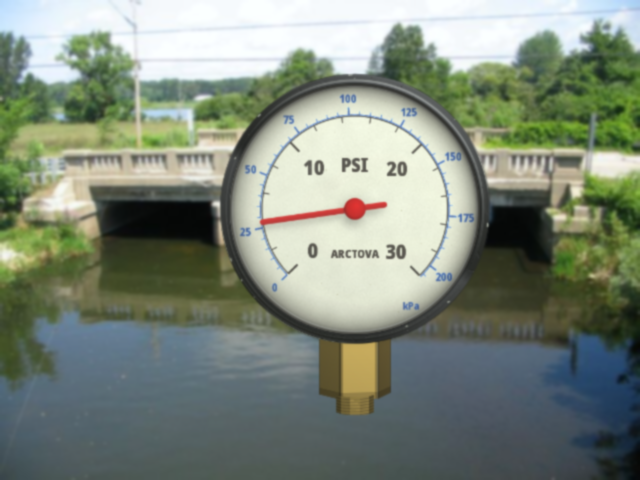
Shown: **4** psi
